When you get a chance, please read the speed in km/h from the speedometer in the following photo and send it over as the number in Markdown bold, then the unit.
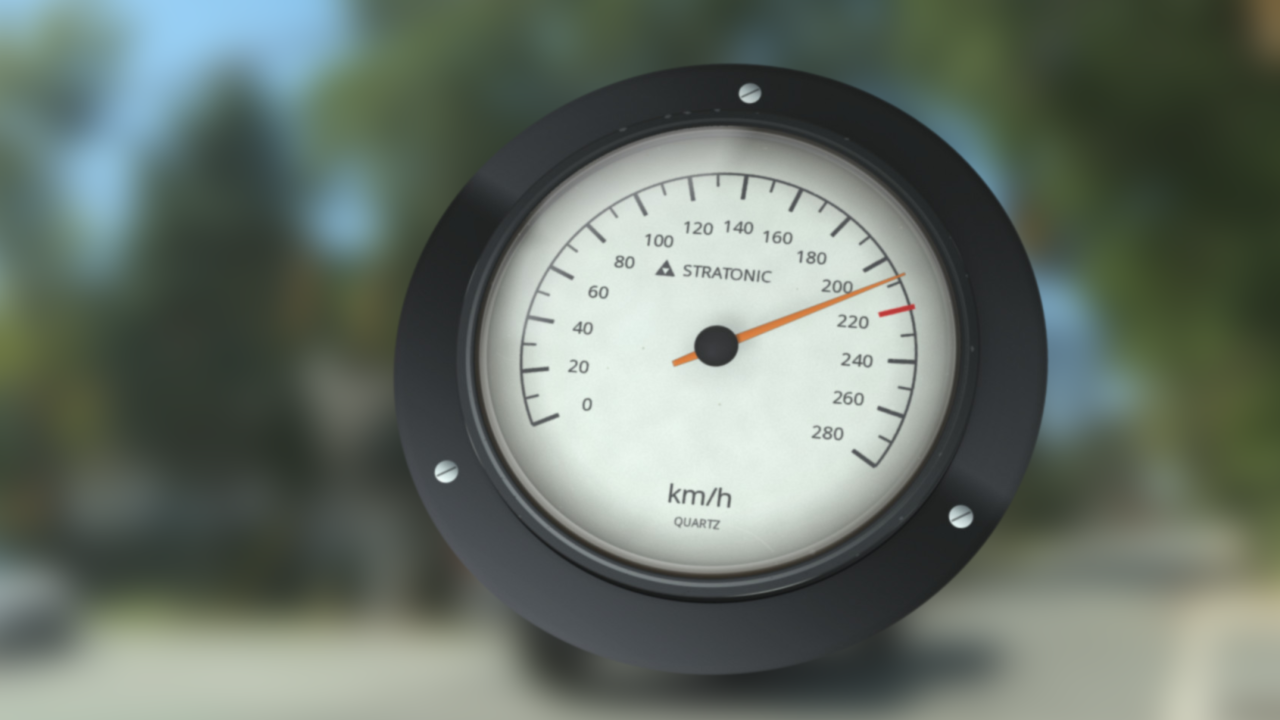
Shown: **210** km/h
